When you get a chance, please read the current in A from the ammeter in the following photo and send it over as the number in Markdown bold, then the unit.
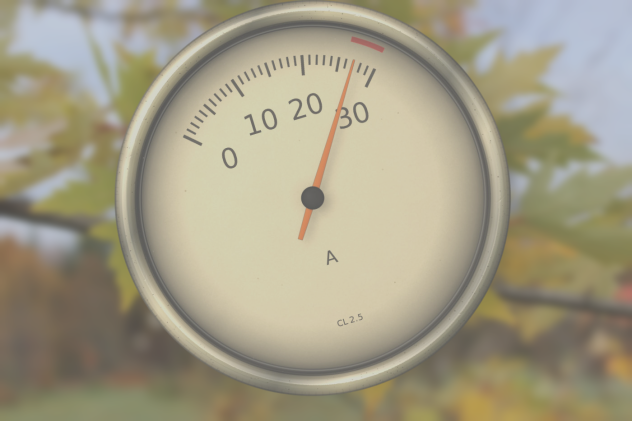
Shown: **27** A
